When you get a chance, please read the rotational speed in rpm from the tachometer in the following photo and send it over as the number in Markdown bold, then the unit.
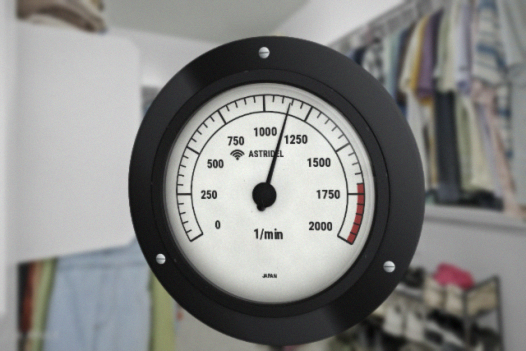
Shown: **1150** rpm
